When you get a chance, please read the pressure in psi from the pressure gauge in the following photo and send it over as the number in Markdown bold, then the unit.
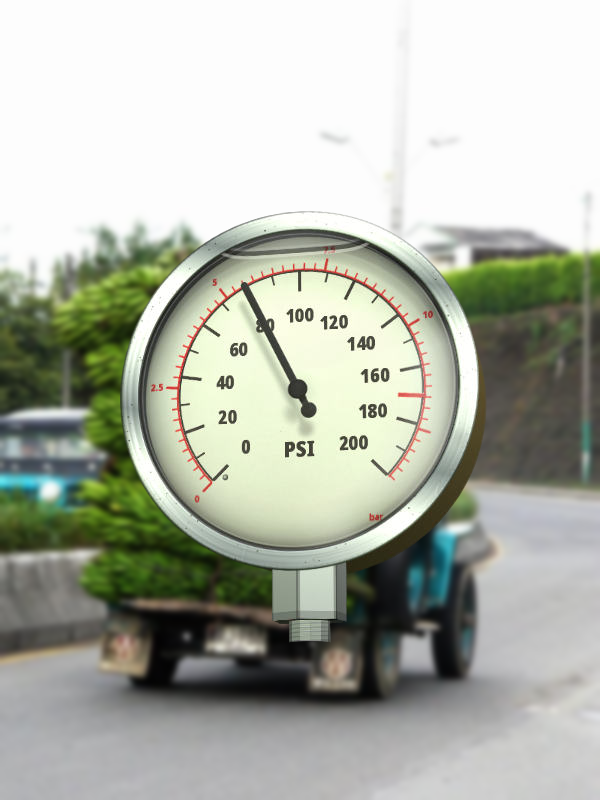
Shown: **80** psi
